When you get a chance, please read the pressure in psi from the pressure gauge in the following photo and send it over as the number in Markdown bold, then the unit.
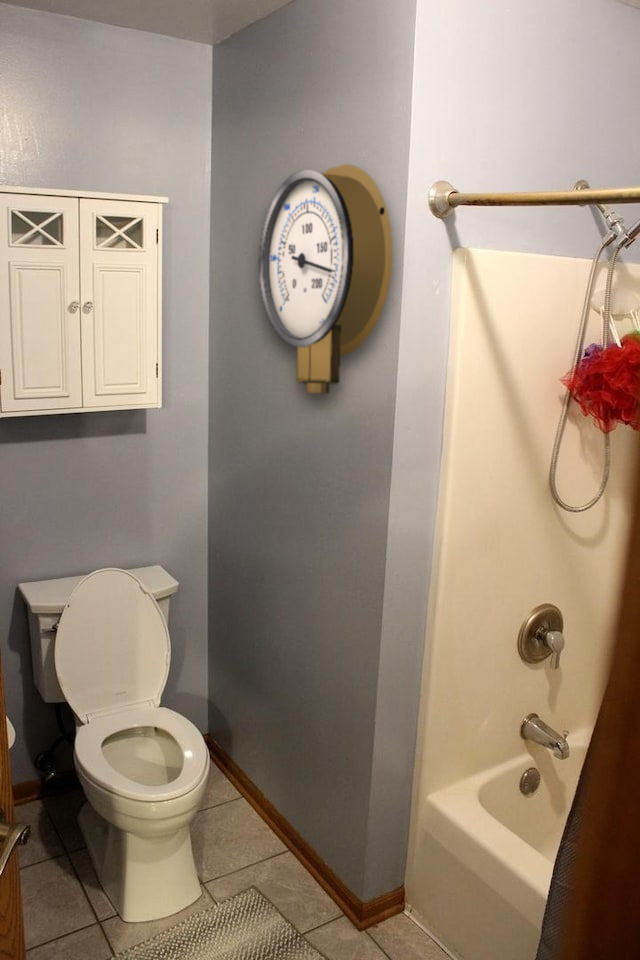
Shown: **175** psi
